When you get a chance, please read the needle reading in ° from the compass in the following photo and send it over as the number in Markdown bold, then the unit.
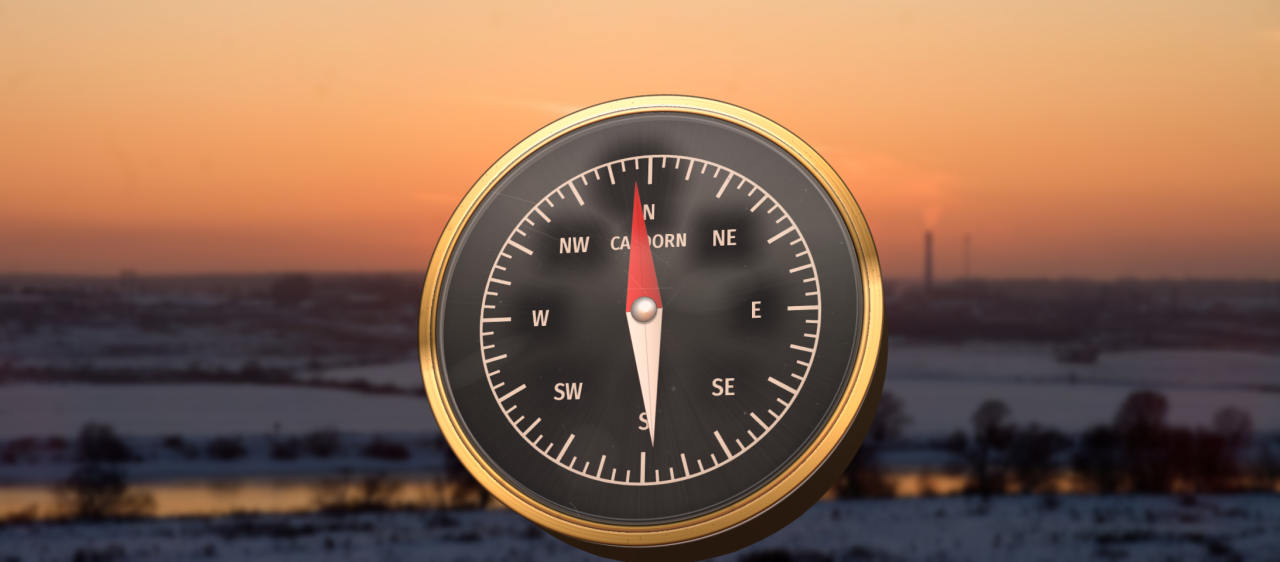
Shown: **355** °
